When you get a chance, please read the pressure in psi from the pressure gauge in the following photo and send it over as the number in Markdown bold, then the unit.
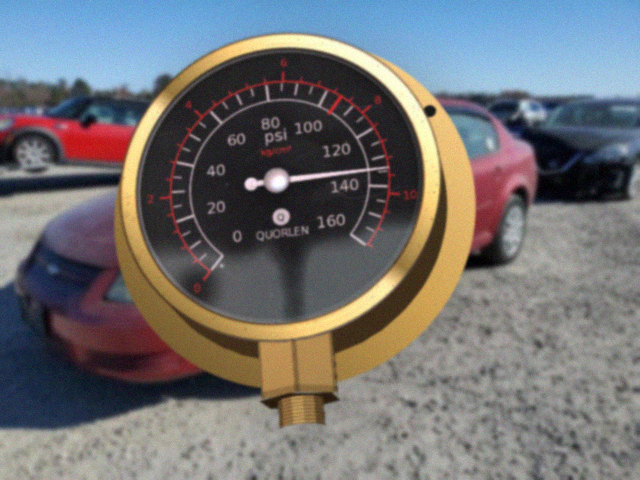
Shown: **135** psi
